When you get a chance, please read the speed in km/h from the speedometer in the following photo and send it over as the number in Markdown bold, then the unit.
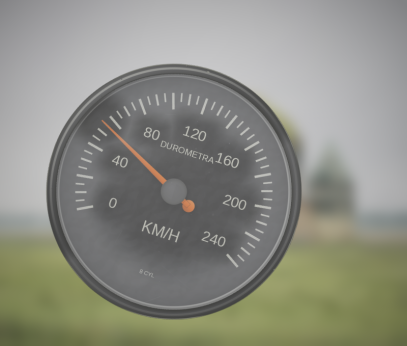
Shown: **55** km/h
